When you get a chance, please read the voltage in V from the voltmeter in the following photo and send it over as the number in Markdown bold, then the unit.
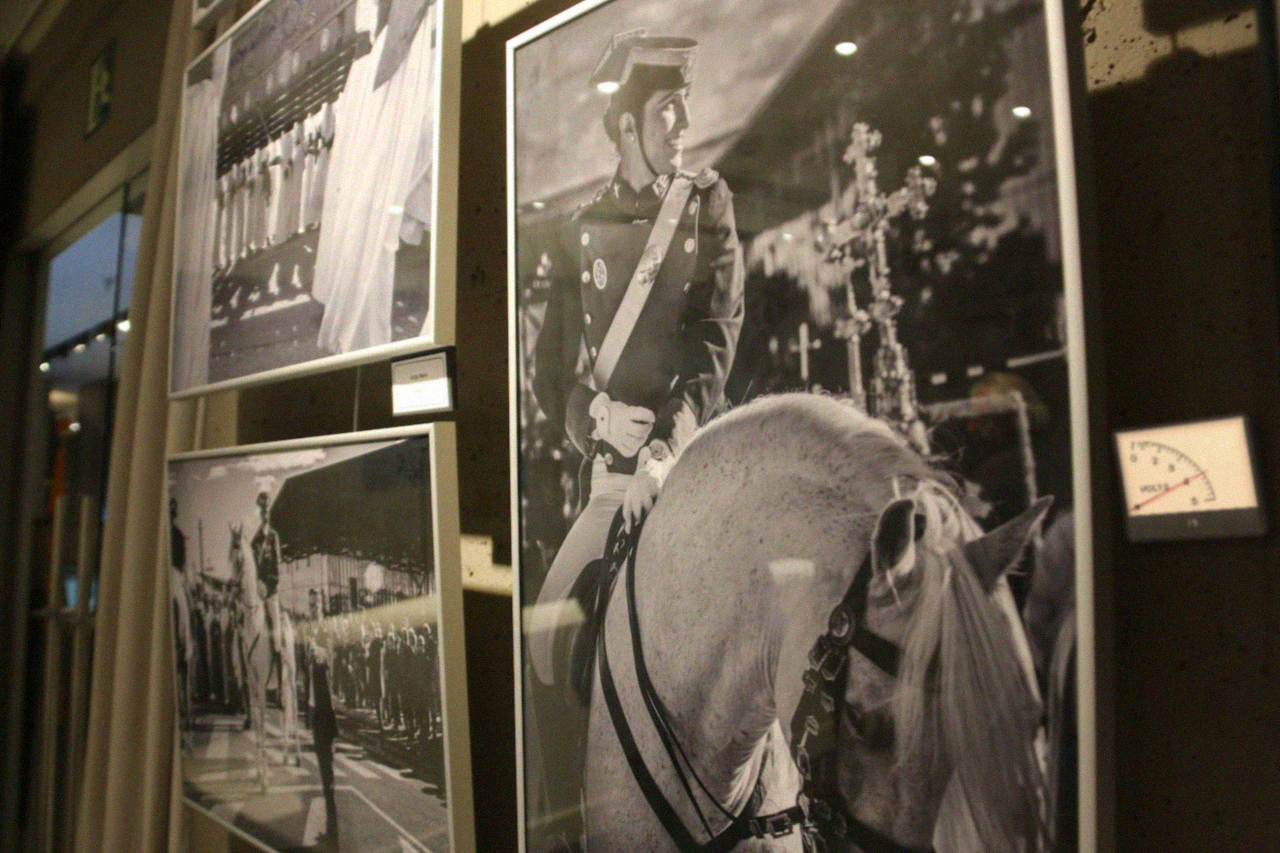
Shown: **4** V
